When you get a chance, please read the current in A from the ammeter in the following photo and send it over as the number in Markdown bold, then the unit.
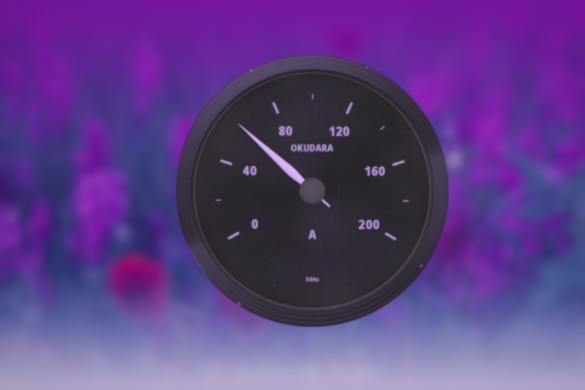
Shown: **60** A
